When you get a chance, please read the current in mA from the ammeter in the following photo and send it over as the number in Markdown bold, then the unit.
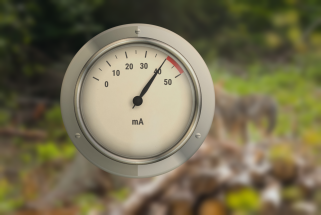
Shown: **40** mA
